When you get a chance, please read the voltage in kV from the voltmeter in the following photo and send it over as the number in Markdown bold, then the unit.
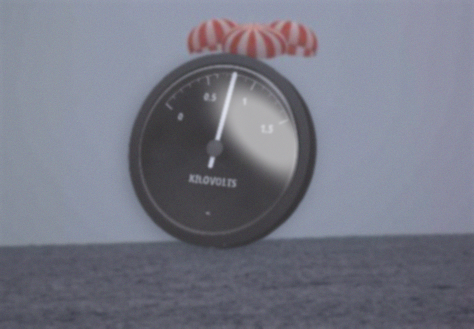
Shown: **0.8** kV
